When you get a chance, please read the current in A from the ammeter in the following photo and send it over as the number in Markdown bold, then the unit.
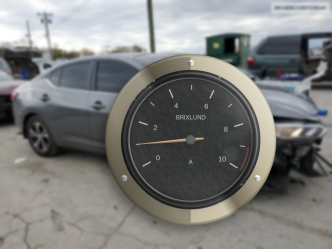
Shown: **1** A
